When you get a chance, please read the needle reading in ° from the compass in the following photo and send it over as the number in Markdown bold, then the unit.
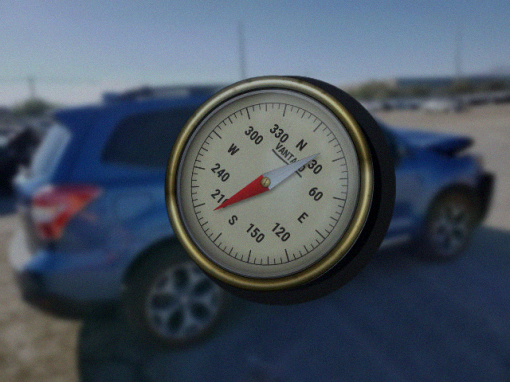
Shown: **200** °
